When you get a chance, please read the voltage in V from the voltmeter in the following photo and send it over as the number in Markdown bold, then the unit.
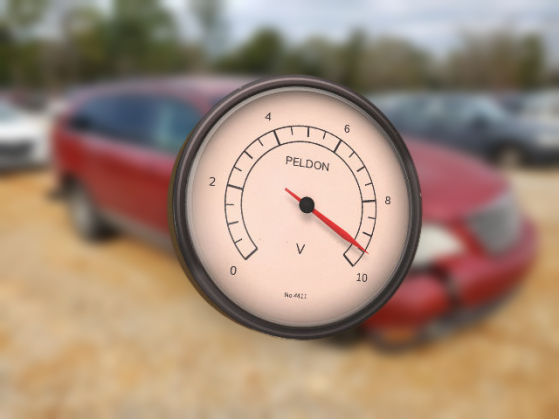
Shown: **9.5** V
